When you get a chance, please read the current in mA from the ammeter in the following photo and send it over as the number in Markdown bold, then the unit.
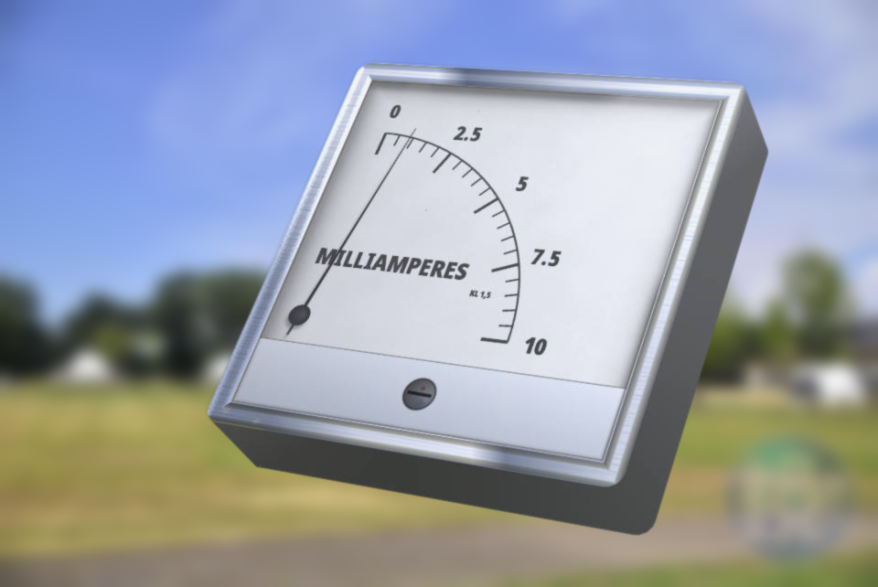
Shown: **1** mA
